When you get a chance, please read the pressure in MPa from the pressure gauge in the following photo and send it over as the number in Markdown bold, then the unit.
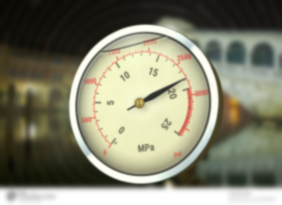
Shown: **19** MPa
